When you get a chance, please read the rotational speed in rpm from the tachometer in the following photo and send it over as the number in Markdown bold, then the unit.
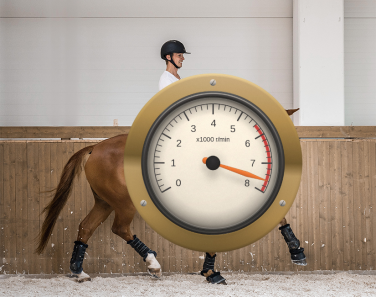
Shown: **7600** rpm
